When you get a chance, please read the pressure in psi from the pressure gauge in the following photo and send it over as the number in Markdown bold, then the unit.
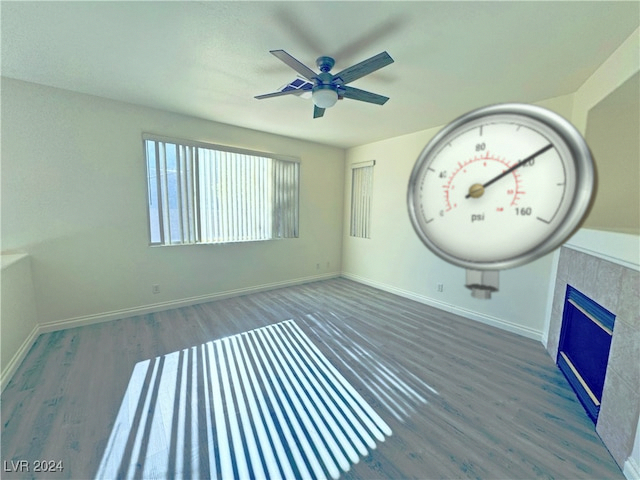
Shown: **120** psi
